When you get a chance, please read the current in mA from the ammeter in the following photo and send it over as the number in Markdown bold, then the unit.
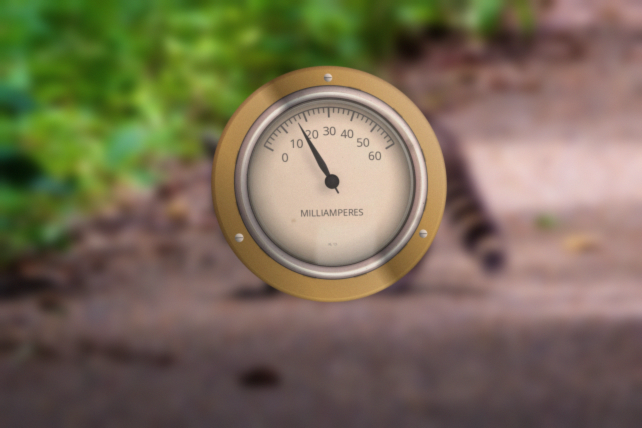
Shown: **16** mA
